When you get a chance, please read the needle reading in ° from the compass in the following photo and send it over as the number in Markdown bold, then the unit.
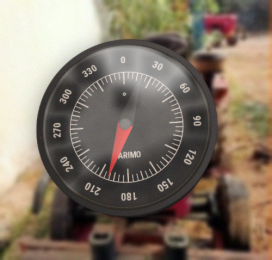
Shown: **200** °
